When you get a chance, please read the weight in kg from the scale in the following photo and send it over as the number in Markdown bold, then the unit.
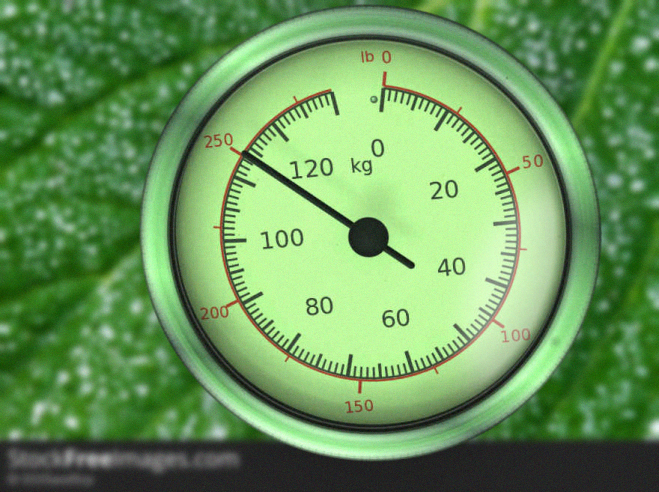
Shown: **114** kg
